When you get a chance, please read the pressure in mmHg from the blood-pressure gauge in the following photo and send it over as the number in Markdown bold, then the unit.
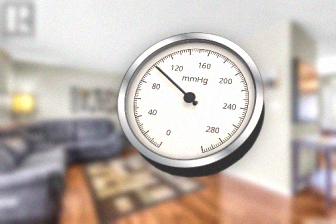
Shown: **100** mmHg
